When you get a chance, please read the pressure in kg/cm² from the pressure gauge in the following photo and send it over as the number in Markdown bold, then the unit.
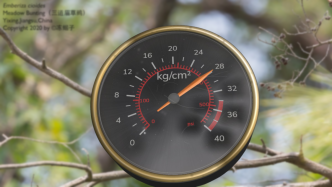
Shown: **28** kg/cm²
